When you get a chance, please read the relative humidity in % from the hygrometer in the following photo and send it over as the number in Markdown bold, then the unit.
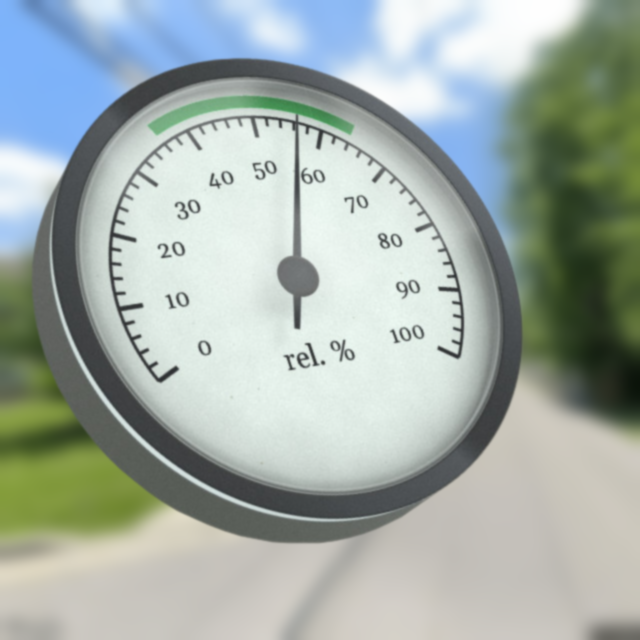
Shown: **56** %
